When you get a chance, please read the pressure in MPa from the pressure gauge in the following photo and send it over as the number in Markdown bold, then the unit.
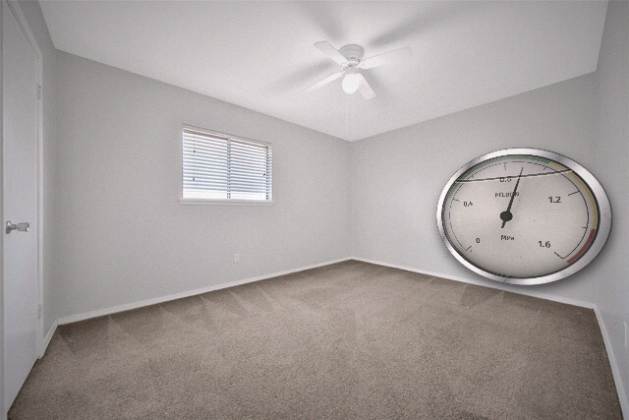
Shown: **0.9** MPa
